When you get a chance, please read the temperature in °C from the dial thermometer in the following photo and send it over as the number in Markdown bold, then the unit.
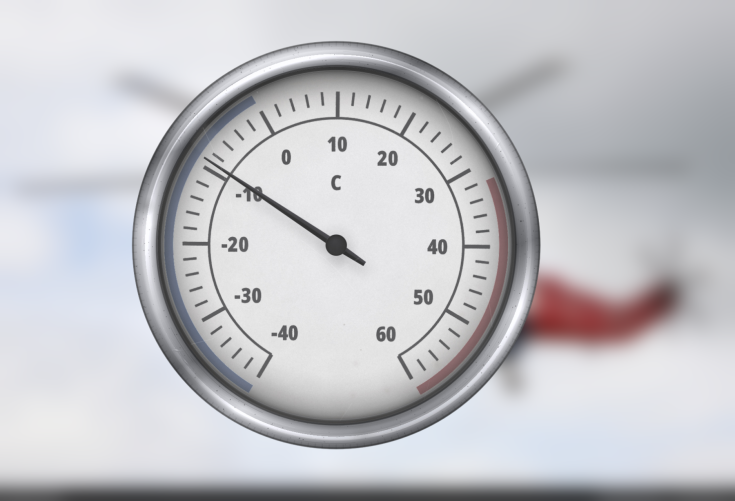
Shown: **-9** °C
